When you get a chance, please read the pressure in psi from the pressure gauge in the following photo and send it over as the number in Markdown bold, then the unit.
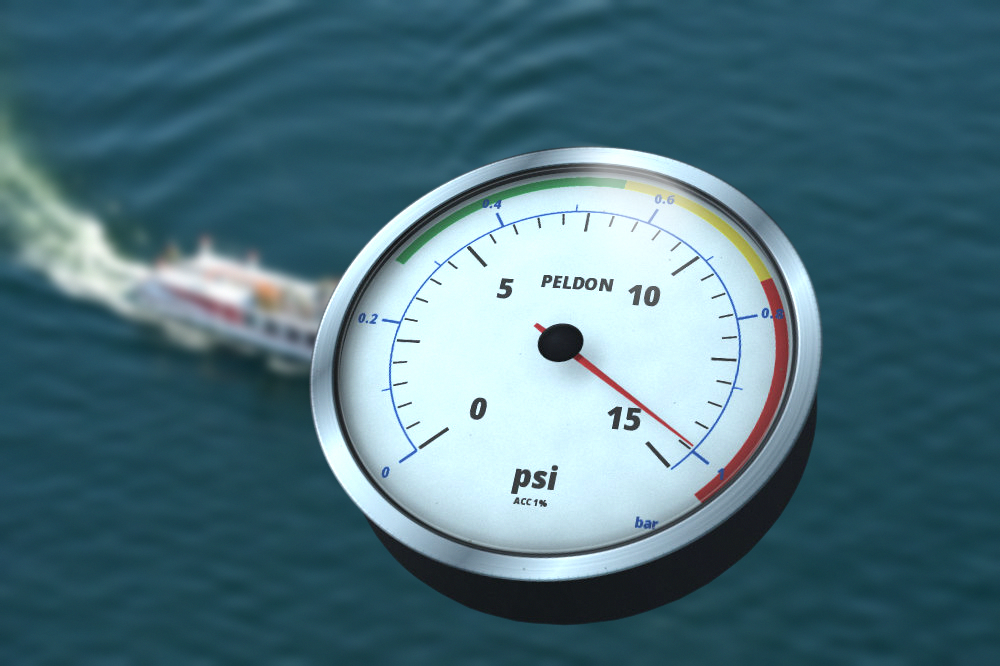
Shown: **14.5** psi
